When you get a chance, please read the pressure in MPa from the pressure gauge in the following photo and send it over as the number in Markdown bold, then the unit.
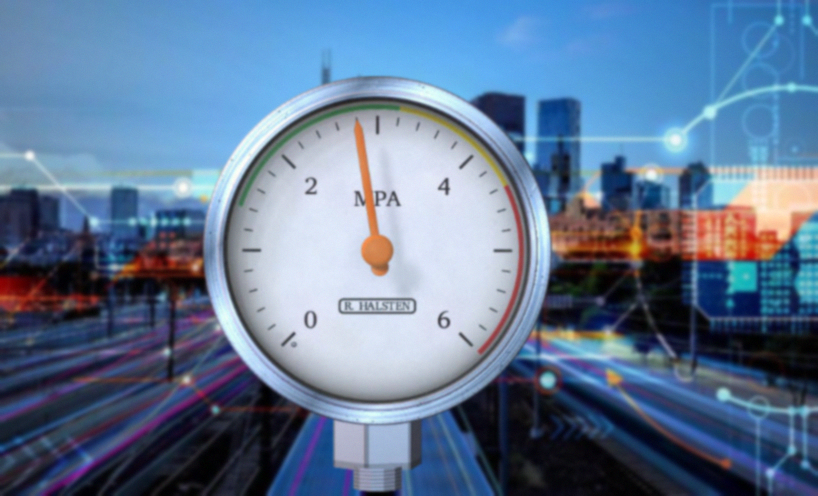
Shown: **2.8** MPa
